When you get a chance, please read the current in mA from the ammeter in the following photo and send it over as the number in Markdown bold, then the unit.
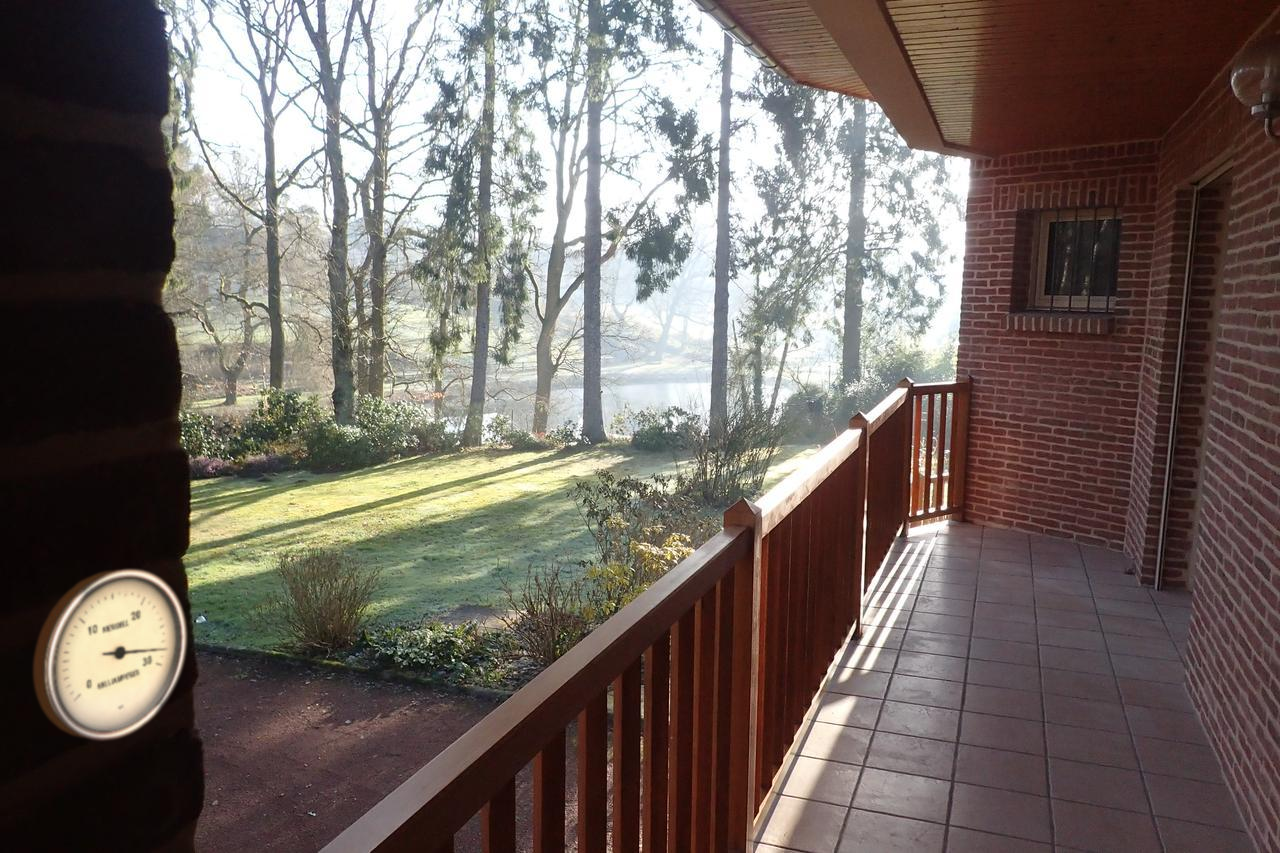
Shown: **28** mA
